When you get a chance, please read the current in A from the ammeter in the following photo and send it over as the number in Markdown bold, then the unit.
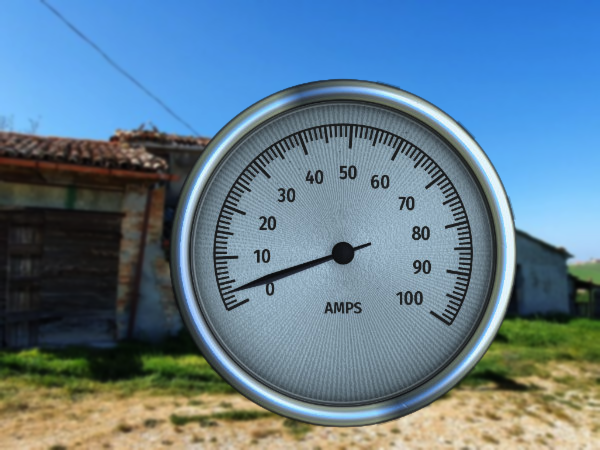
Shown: **3** A
